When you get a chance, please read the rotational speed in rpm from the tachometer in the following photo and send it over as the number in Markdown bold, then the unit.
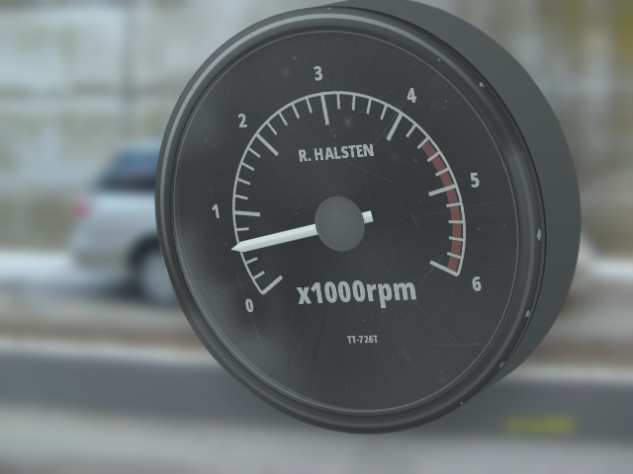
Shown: **600** rpm
